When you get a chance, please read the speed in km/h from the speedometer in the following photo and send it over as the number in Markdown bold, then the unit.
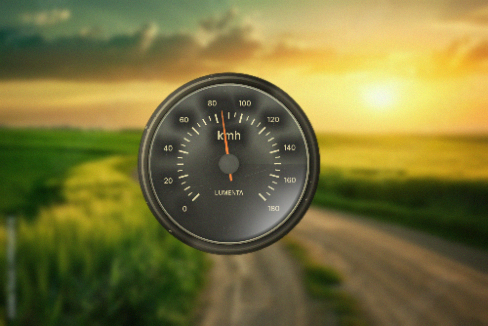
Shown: **85** km/h
